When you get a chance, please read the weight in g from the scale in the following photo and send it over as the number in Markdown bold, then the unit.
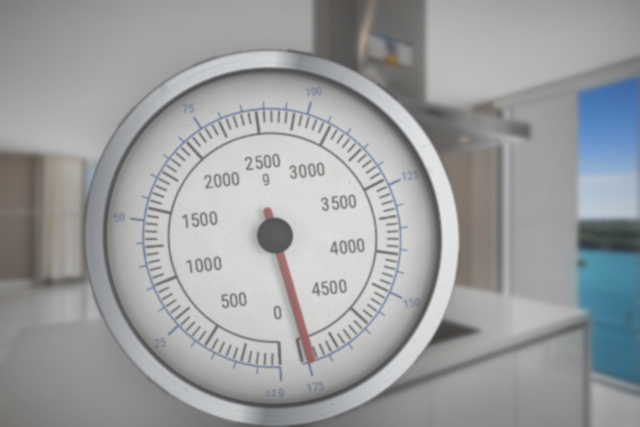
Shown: **4950** g
